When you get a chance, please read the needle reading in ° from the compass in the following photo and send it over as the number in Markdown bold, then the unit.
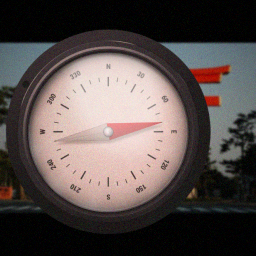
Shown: **80** °
